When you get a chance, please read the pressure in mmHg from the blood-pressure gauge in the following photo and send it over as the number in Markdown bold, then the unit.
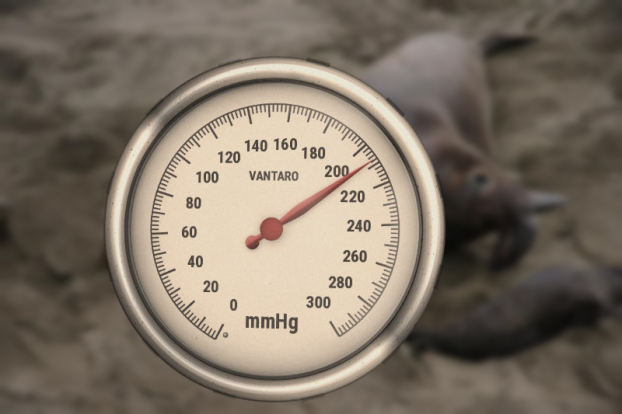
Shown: **208** mmHg
